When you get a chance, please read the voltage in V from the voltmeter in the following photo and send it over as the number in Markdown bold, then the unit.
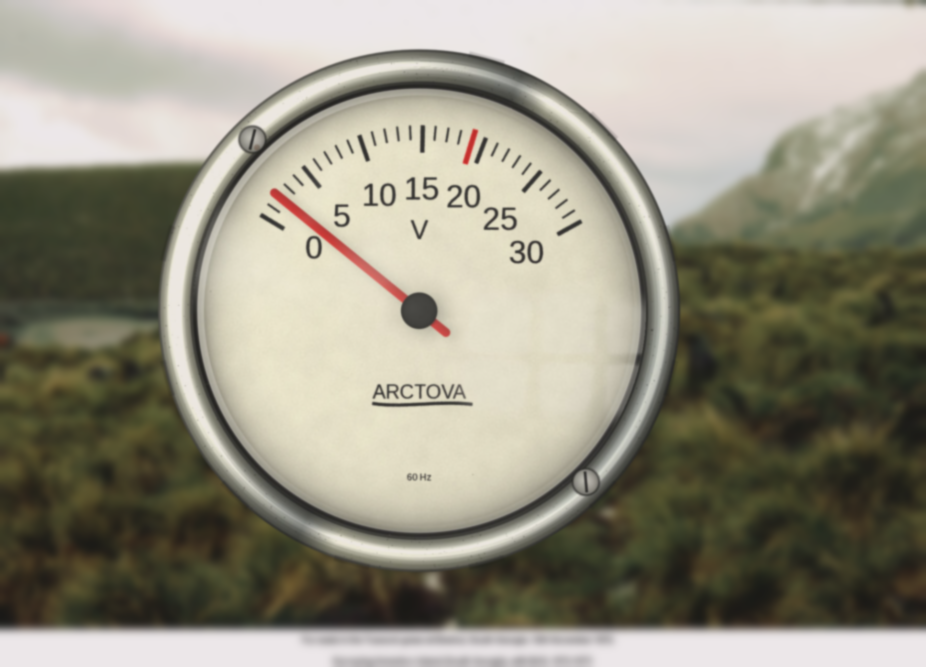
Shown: **2** V
